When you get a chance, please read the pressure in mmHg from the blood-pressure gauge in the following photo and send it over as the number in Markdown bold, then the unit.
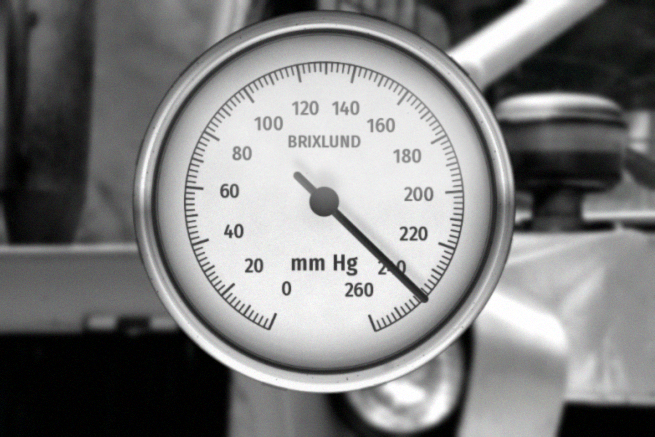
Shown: **240** mmHg
